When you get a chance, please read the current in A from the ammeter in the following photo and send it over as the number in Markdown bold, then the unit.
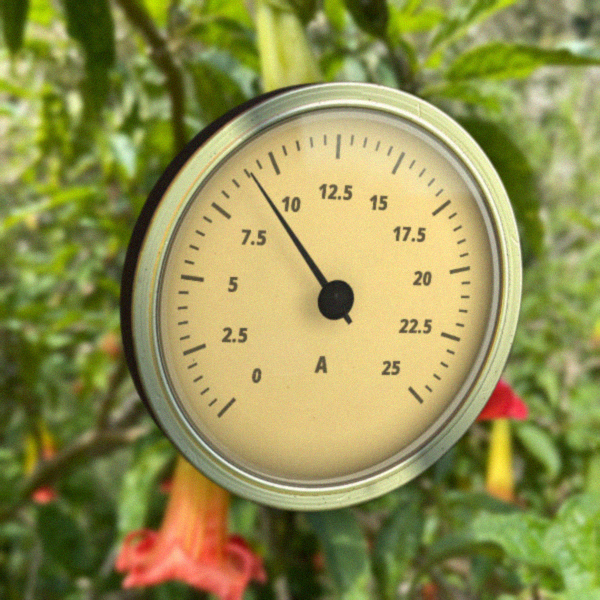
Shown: **9** A
